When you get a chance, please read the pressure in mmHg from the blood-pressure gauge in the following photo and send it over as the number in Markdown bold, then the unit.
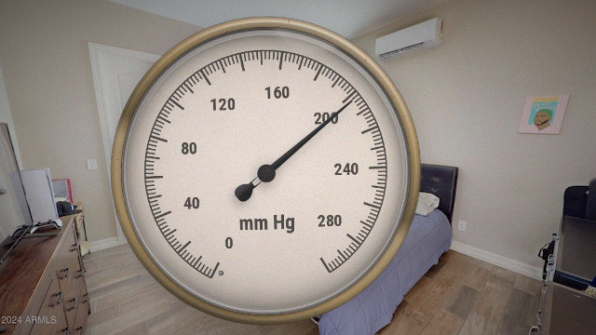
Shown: **202** mmHg
